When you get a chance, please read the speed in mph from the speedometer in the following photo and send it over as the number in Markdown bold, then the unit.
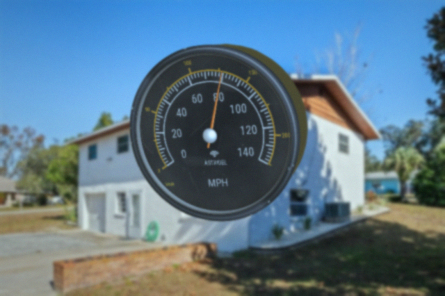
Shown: **80** mph
